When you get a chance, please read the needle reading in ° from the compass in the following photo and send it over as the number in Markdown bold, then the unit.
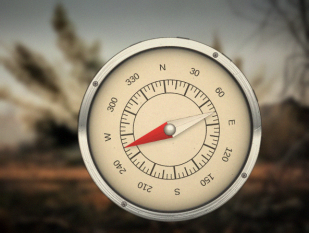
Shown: **255** °
